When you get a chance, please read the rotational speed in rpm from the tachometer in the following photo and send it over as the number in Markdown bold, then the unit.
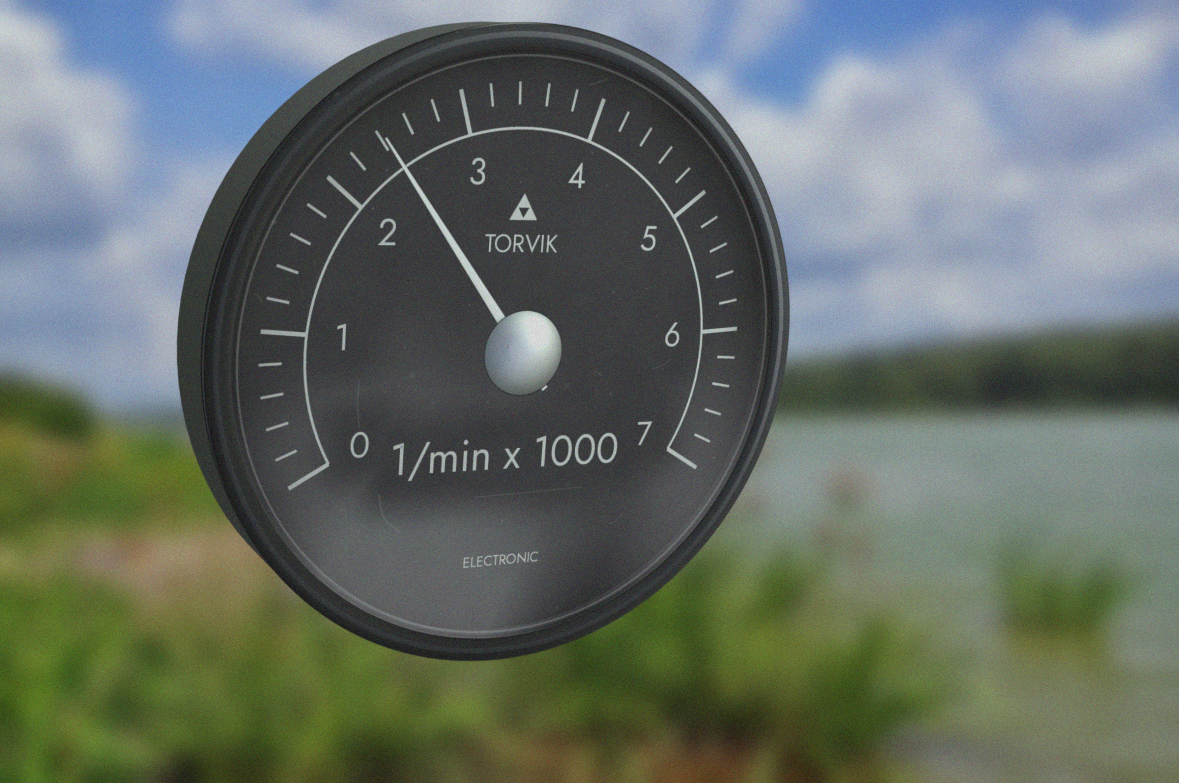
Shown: **2400** rpm
